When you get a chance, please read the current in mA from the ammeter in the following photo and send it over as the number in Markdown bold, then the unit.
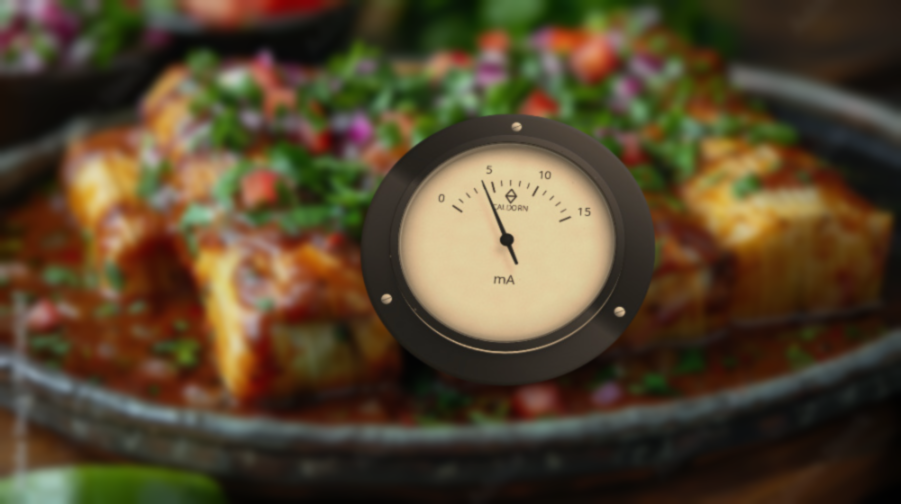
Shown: **4** mA
